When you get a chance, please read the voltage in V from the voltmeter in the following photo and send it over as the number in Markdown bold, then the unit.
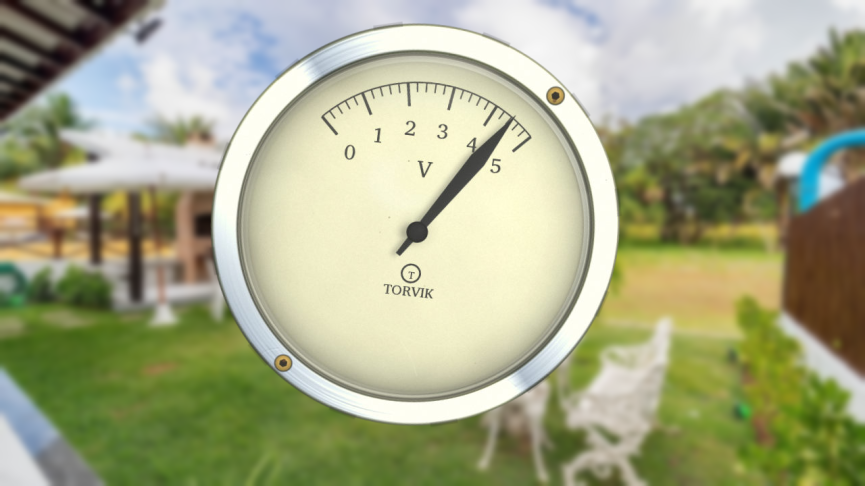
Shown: **4.4** V
